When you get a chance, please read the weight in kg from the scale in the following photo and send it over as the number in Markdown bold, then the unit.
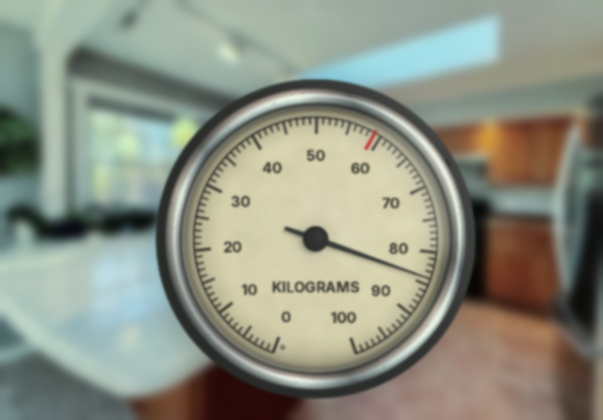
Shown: **84** kg
